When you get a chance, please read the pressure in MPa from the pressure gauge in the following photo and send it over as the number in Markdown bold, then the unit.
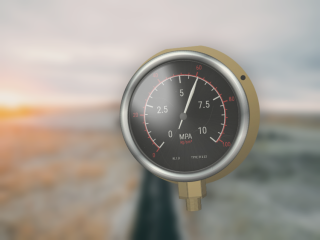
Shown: **6** MPa
